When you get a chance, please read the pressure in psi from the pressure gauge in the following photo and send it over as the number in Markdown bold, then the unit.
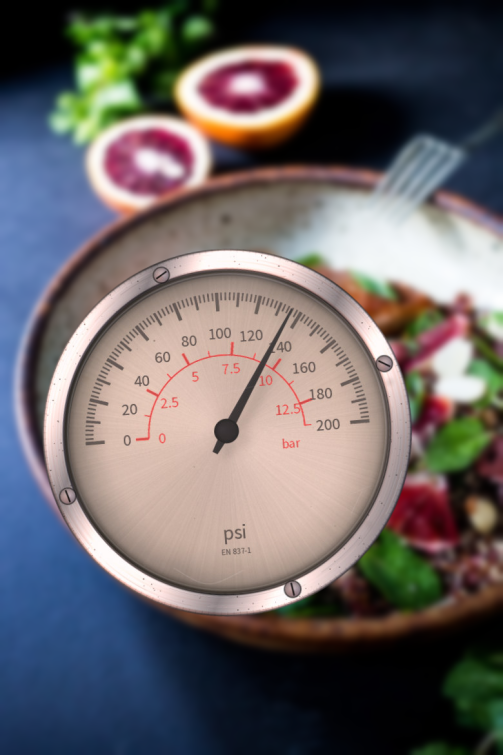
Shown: **136** psi
